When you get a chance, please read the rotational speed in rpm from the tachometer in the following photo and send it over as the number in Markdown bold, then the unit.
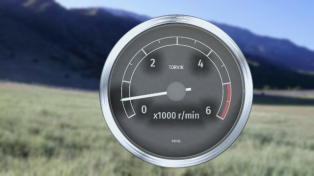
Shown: **500** rpm
